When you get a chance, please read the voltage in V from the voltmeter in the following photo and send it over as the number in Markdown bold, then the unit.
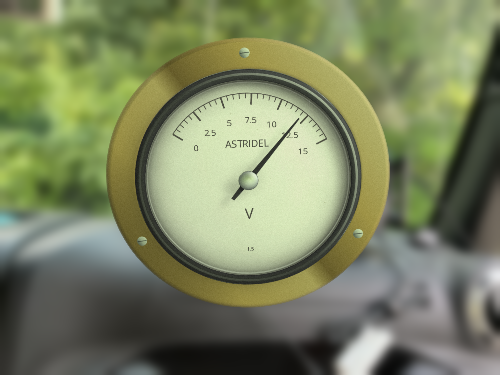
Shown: **12** V
